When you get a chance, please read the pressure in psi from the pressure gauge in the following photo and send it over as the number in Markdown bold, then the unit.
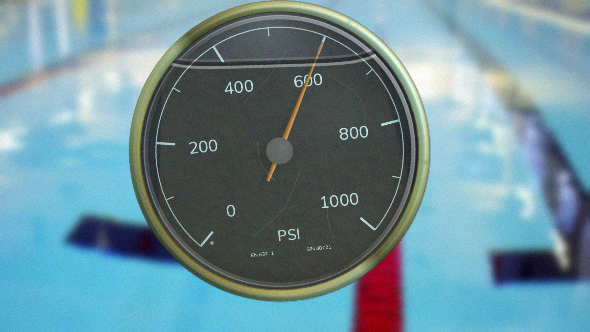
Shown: **600** psi
